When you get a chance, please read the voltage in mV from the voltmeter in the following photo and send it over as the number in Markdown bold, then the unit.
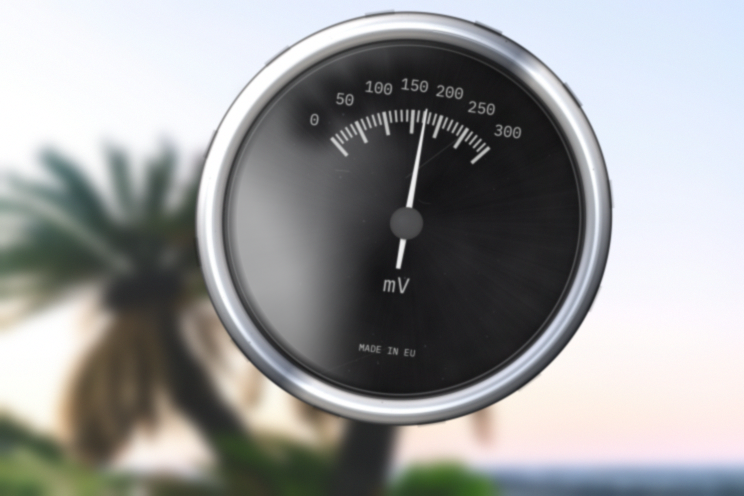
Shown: **170** mV
